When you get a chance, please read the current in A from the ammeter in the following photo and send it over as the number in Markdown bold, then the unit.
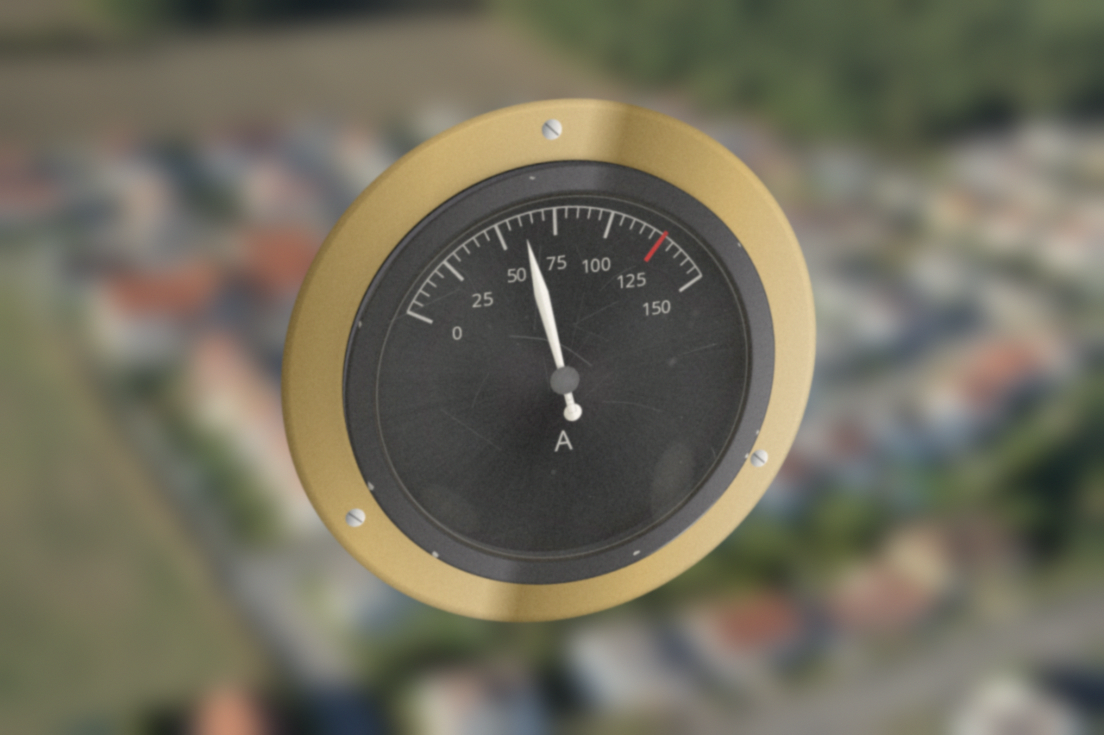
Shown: **60** A
